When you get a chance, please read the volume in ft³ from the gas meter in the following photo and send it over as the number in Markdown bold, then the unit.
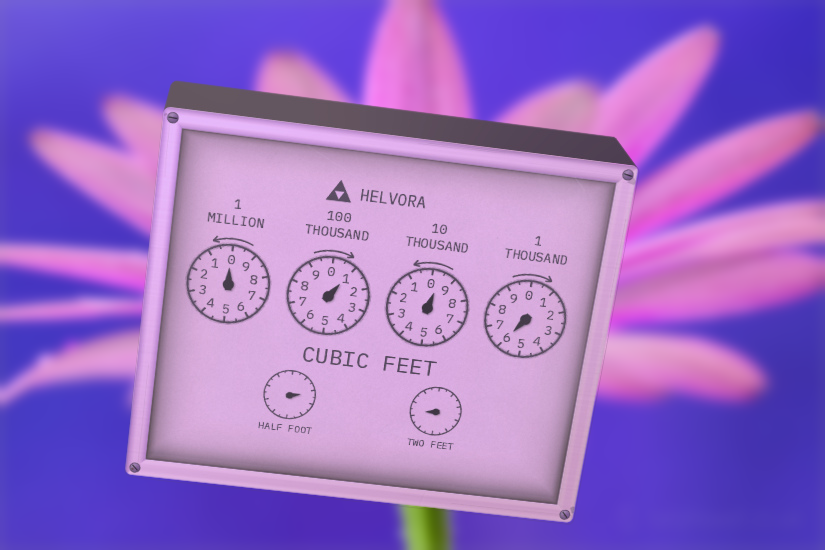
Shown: **9600** ft³
